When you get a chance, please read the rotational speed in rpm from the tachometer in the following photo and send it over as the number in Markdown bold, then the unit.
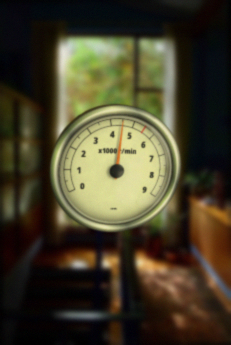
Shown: **4500** rpm
